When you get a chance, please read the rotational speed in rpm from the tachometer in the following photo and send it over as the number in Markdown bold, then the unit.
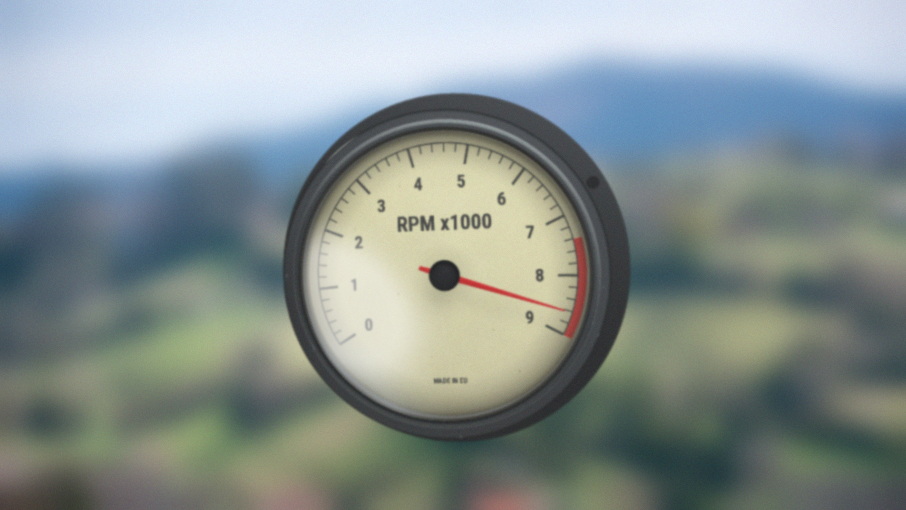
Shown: **8600** rpm
